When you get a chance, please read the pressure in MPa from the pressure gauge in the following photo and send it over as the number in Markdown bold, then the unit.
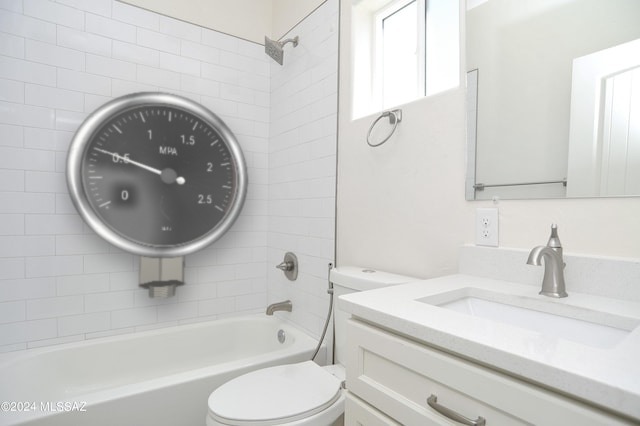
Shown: **0.5** MPa
